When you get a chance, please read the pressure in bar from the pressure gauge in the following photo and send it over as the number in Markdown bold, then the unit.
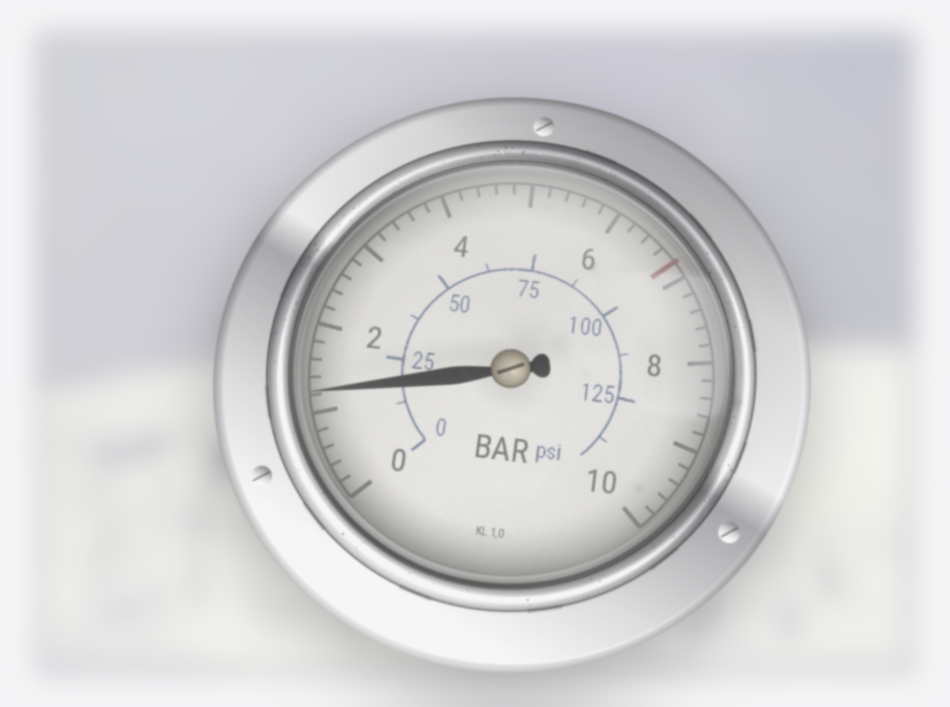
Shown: **1.2** bar
